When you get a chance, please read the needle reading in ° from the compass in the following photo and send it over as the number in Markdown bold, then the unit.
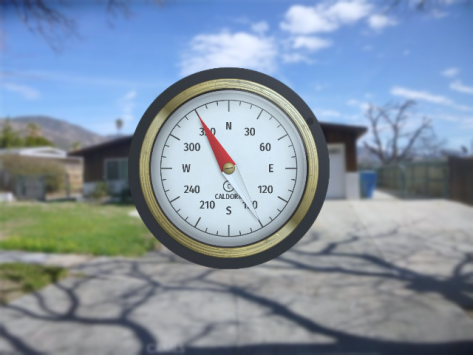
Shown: **330** °
